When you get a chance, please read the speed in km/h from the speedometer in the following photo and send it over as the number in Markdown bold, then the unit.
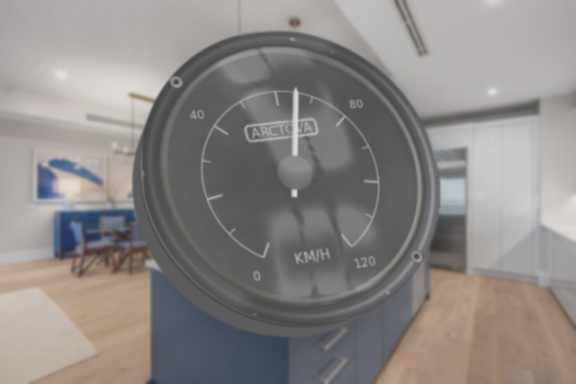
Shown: **65** km/h
